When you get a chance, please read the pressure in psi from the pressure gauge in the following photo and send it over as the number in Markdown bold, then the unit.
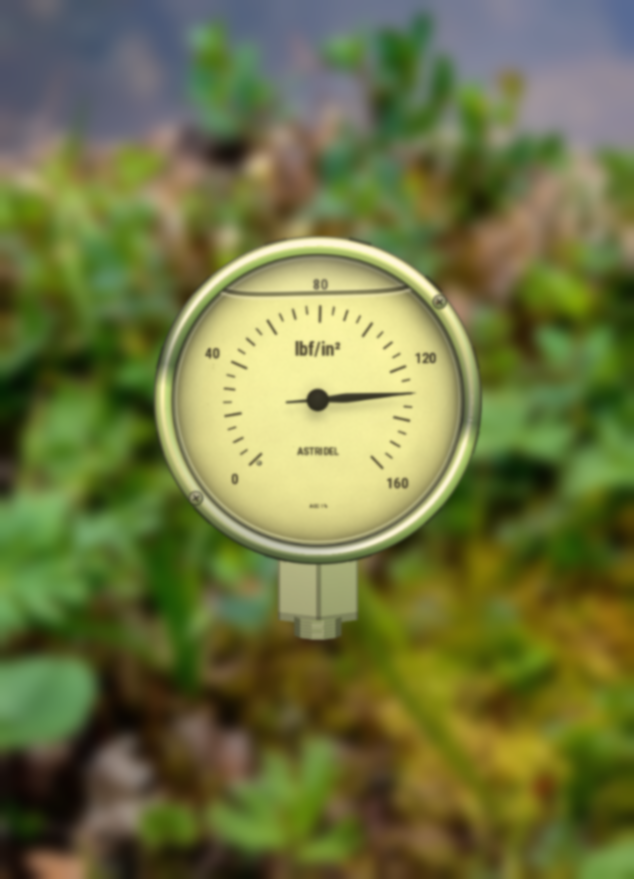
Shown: **130** psi
